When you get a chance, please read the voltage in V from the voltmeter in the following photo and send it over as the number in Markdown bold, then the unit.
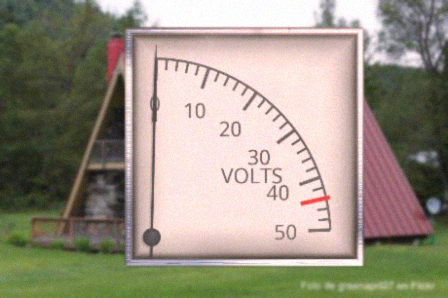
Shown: **0** V
